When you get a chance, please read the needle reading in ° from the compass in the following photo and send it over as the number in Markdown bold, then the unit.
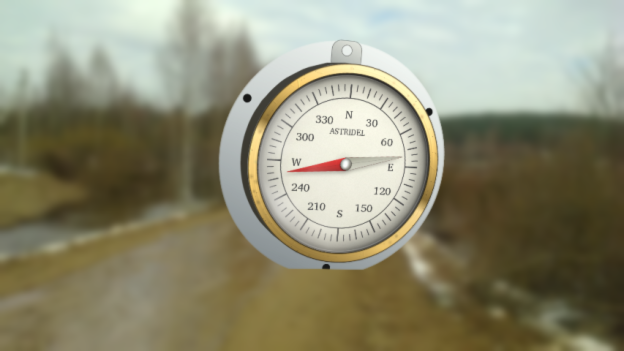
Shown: **260** °
